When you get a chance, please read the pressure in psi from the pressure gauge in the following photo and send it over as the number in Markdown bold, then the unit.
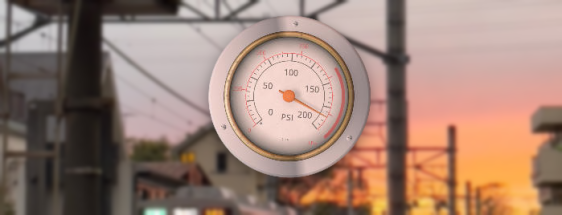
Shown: **185** psi
